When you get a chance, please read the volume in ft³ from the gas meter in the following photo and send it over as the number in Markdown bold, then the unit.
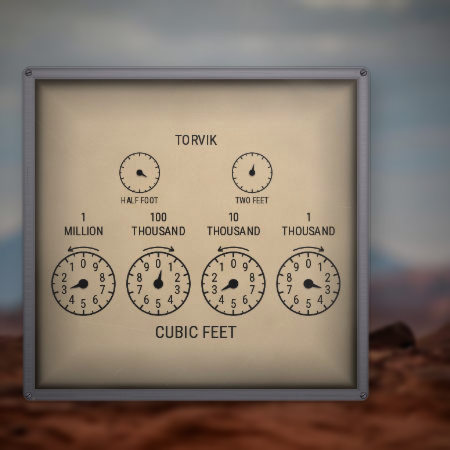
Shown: **303300** ft³
